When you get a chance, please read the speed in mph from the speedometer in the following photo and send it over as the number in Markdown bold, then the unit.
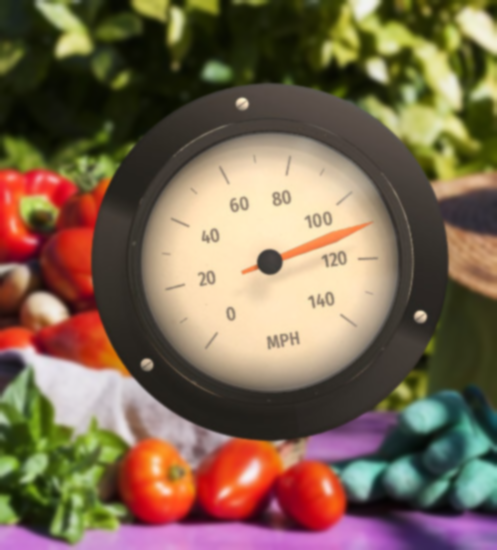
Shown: **110** mph
